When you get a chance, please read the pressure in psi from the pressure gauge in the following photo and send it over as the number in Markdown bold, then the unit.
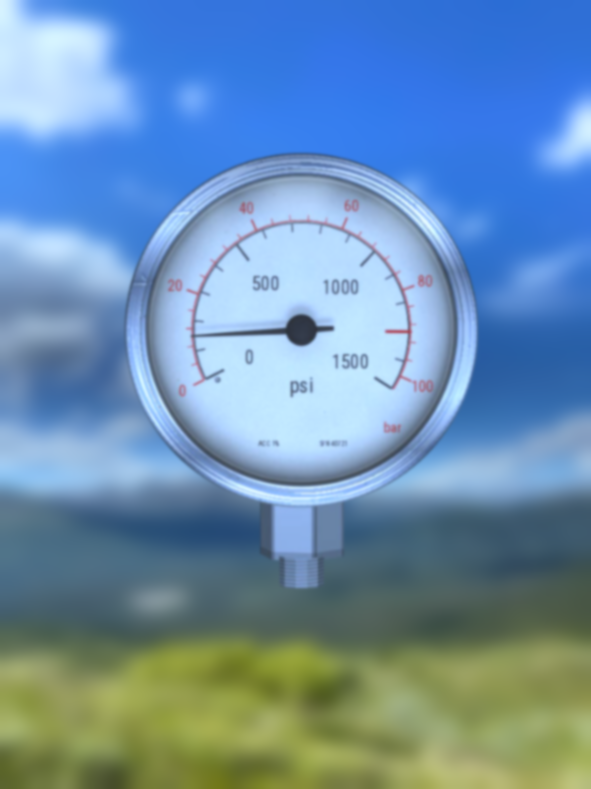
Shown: **150** psi
